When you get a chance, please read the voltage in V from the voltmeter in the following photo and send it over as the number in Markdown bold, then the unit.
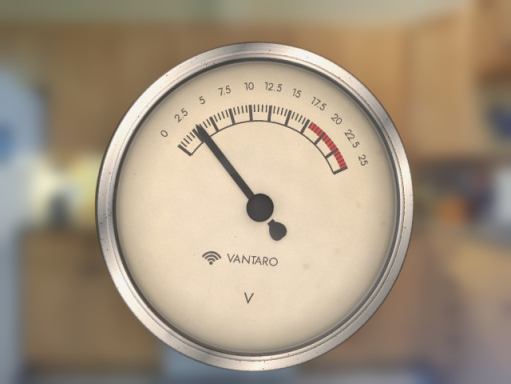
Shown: **3** V
